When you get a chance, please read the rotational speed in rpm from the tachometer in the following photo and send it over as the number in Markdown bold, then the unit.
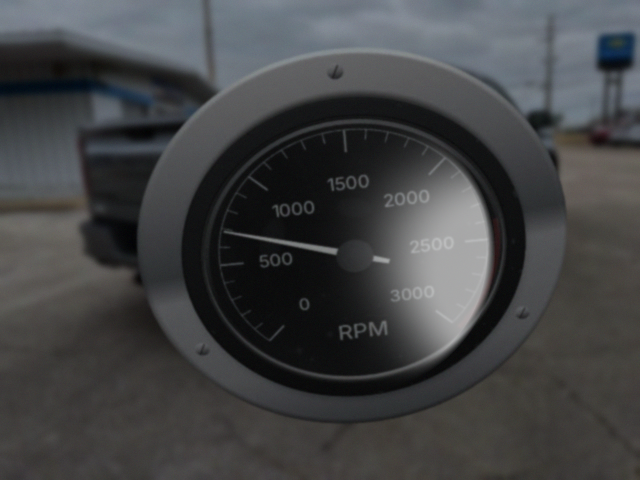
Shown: **700** rpm
